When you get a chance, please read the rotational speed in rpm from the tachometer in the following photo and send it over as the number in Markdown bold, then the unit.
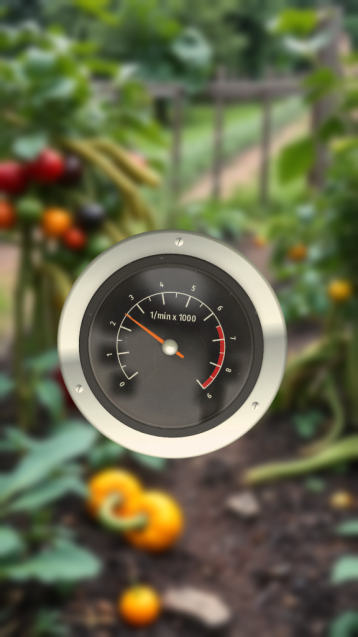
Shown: **2500** rpm
